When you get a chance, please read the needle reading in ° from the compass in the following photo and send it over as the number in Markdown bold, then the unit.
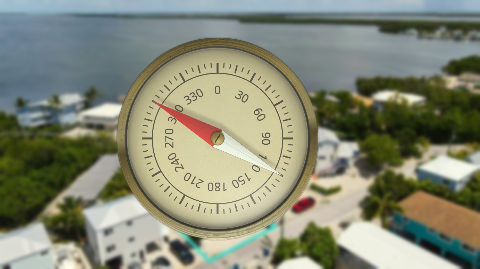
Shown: **300** °
